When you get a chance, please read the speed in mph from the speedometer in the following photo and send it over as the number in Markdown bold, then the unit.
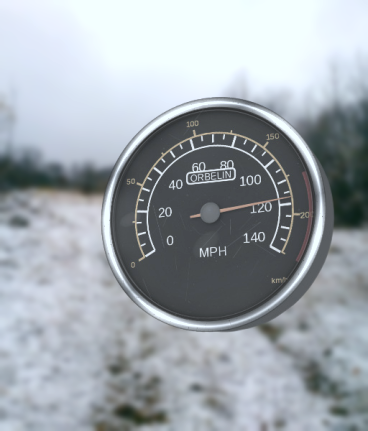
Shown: **117.5** mph
